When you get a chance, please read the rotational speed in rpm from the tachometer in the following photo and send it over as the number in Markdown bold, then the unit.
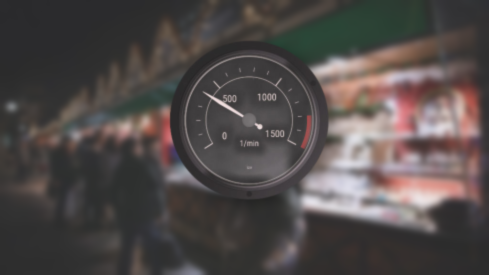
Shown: **400** rpm
